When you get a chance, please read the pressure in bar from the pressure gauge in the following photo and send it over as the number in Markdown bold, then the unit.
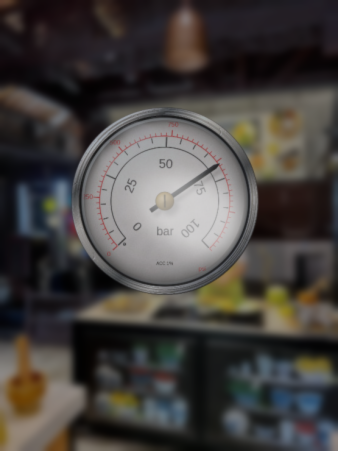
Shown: **70** bar
